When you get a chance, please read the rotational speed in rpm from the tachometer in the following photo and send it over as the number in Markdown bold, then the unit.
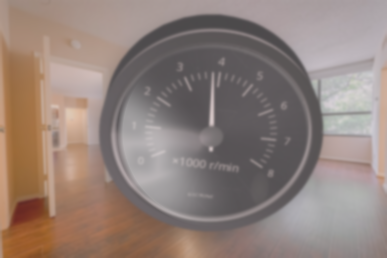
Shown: **3800** rpm
